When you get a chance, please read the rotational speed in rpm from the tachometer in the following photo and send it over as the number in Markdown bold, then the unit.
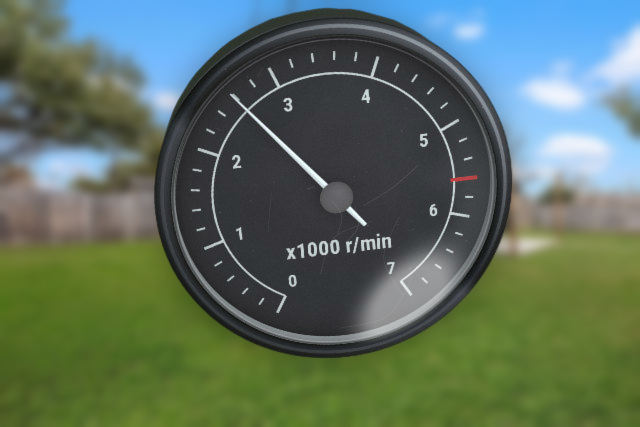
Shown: **2600** rpm
